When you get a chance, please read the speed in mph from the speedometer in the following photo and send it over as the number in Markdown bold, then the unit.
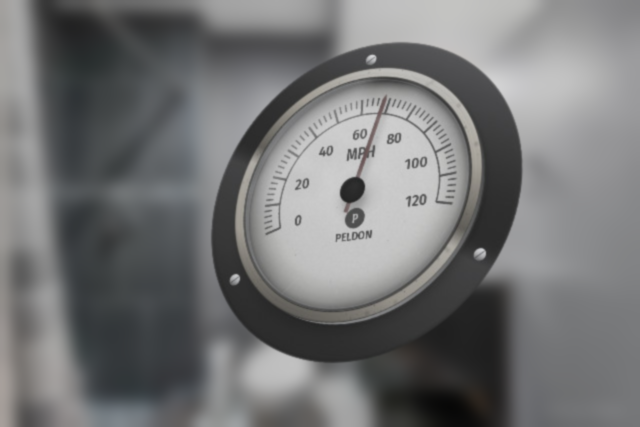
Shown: **70** mph
